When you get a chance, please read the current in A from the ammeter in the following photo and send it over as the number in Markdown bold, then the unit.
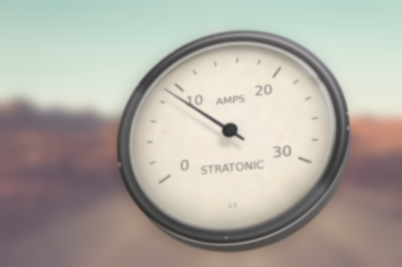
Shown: **9** A
